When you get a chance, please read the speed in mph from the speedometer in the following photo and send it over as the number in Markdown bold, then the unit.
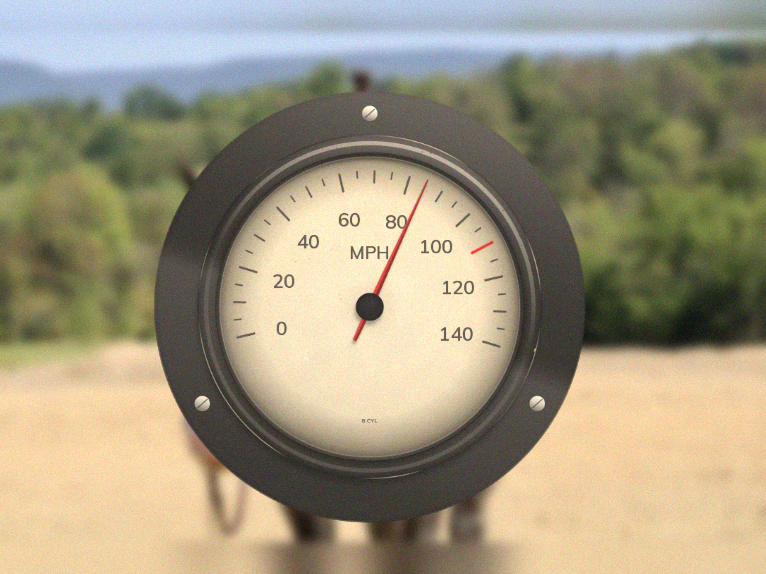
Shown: **85** mph
